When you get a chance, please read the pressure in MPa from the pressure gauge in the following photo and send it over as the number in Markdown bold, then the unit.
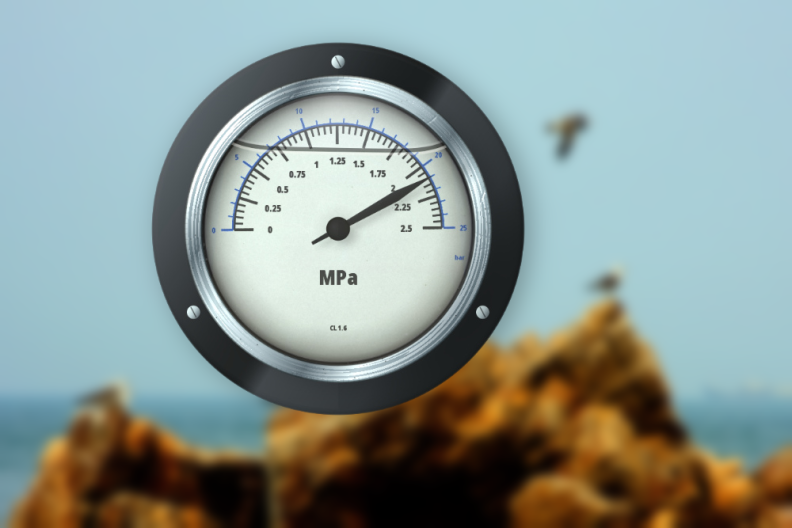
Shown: **2.1** MPa
